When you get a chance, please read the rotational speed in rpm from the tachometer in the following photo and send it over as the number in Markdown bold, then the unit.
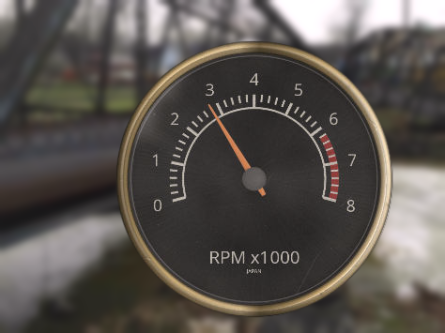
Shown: **2800** rpm
